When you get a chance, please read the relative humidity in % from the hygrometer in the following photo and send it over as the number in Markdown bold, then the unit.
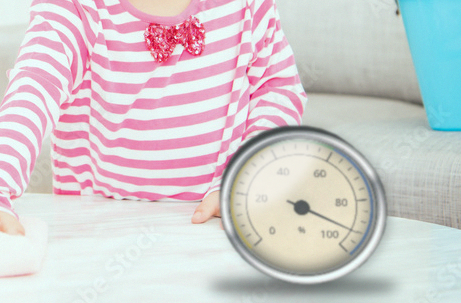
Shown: **92** %
